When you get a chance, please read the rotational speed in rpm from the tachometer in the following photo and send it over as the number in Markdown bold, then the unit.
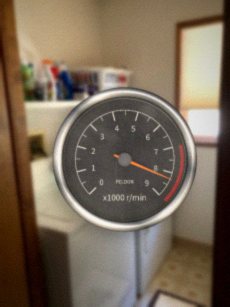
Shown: **8250** rpm
